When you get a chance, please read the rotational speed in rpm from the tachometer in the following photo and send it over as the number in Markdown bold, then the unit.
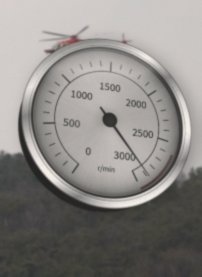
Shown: **2900** rpm
